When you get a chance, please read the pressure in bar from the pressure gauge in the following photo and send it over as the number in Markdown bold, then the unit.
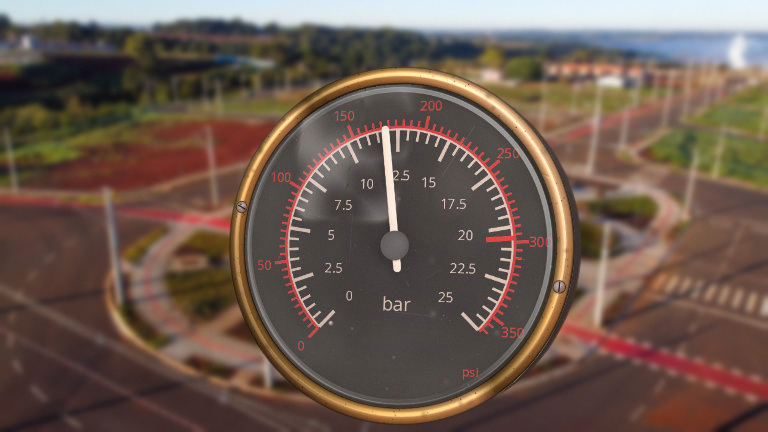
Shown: **12** bar
